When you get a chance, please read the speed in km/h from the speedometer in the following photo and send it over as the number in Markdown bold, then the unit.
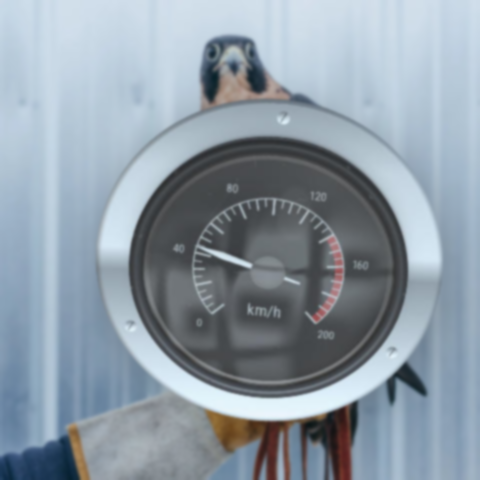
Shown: **45** km/h
